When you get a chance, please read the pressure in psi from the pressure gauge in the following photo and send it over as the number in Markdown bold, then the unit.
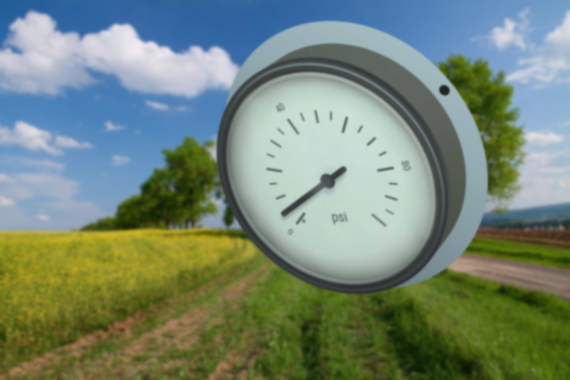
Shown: **5** psi
